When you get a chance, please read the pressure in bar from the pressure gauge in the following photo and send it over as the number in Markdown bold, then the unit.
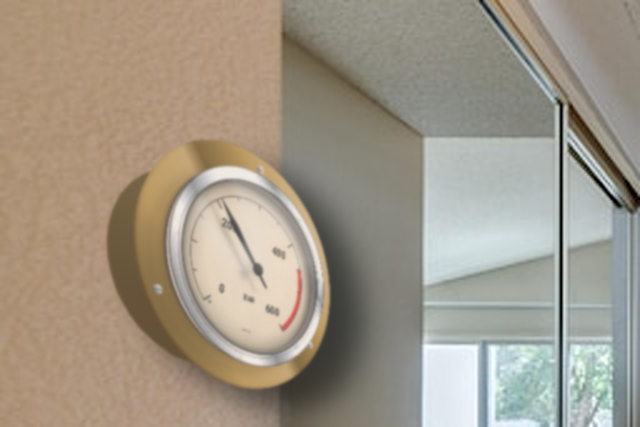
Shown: **200** bar
